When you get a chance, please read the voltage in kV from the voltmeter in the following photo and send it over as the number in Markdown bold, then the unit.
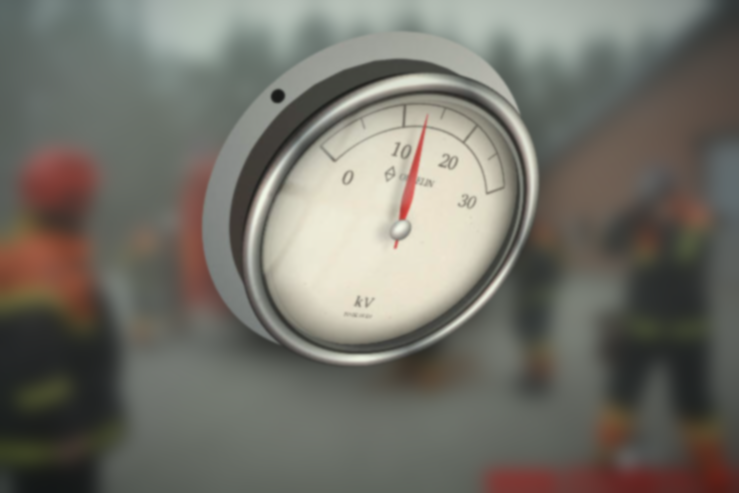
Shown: **12.5** kV
